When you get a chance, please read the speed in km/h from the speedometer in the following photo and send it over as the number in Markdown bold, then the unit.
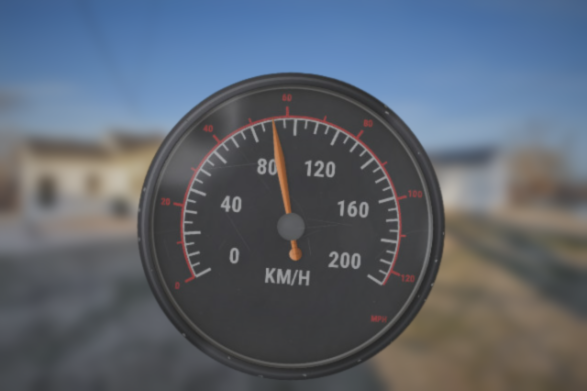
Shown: **90** km/h
